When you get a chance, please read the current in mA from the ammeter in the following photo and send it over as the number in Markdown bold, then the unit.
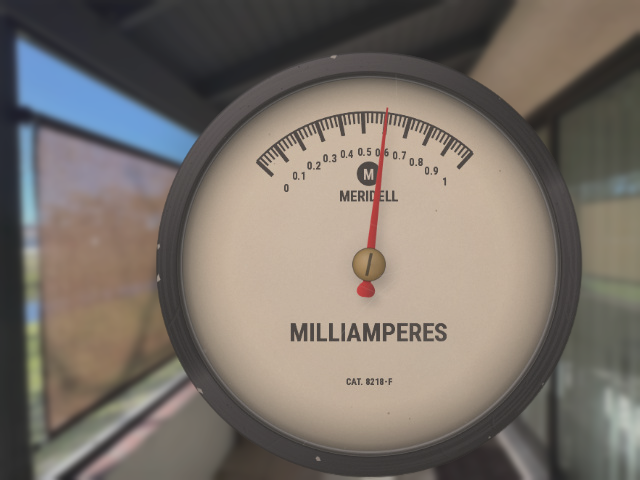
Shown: **0.6** mA
